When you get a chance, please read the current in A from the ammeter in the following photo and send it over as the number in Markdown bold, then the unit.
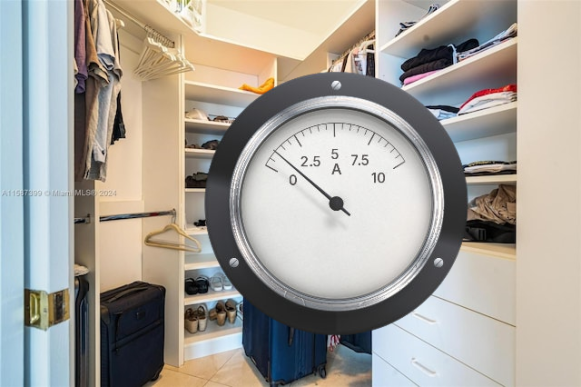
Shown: **1** A
